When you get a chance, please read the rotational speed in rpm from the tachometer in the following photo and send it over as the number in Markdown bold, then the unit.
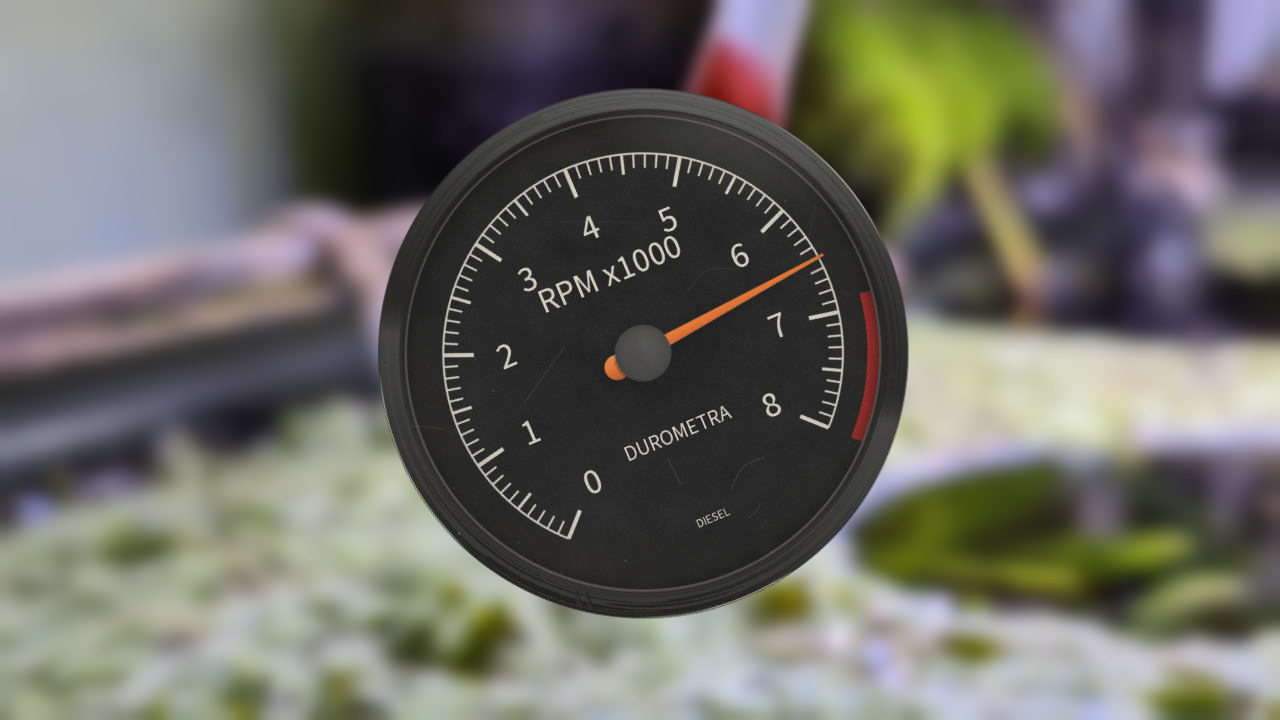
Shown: **6500** rpm
